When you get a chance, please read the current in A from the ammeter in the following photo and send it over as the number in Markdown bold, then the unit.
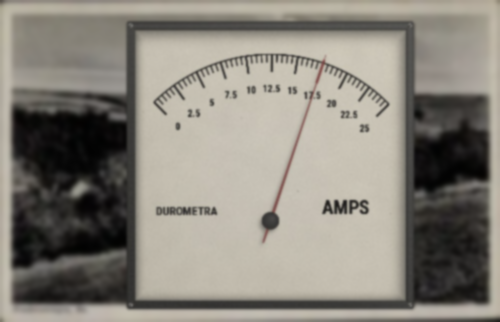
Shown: **17.5** A
